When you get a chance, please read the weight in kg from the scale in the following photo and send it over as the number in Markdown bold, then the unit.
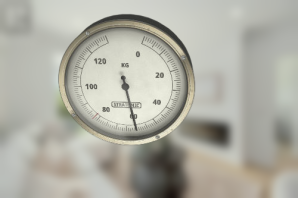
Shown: **60** kg
